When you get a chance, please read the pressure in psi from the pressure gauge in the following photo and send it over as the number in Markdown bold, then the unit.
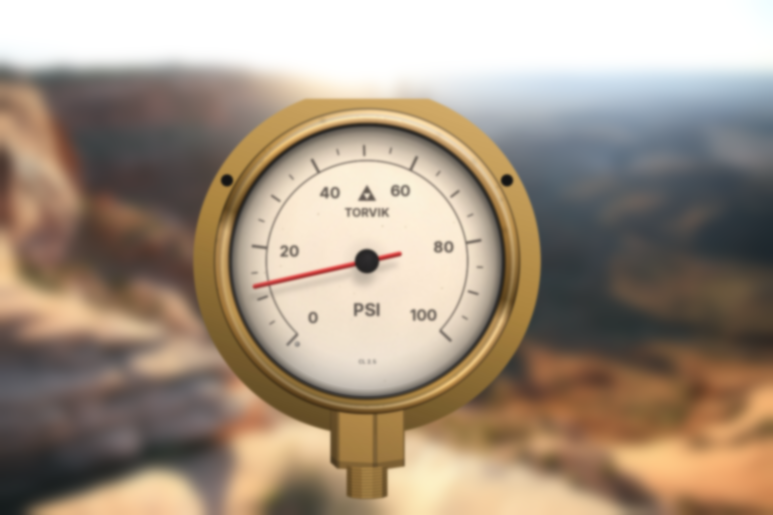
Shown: **12.5** psi
